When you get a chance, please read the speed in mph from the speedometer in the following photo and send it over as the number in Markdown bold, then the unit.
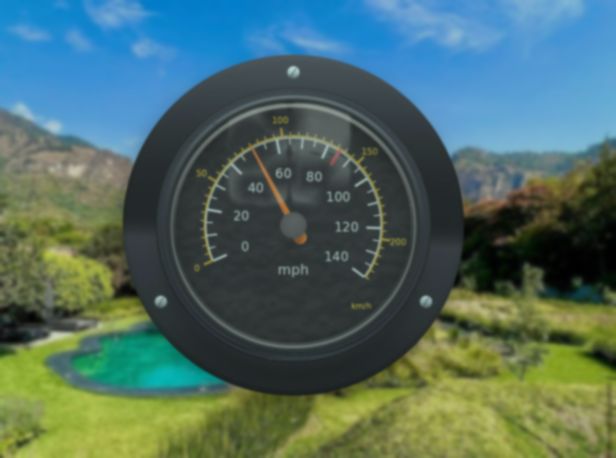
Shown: **50** mph
